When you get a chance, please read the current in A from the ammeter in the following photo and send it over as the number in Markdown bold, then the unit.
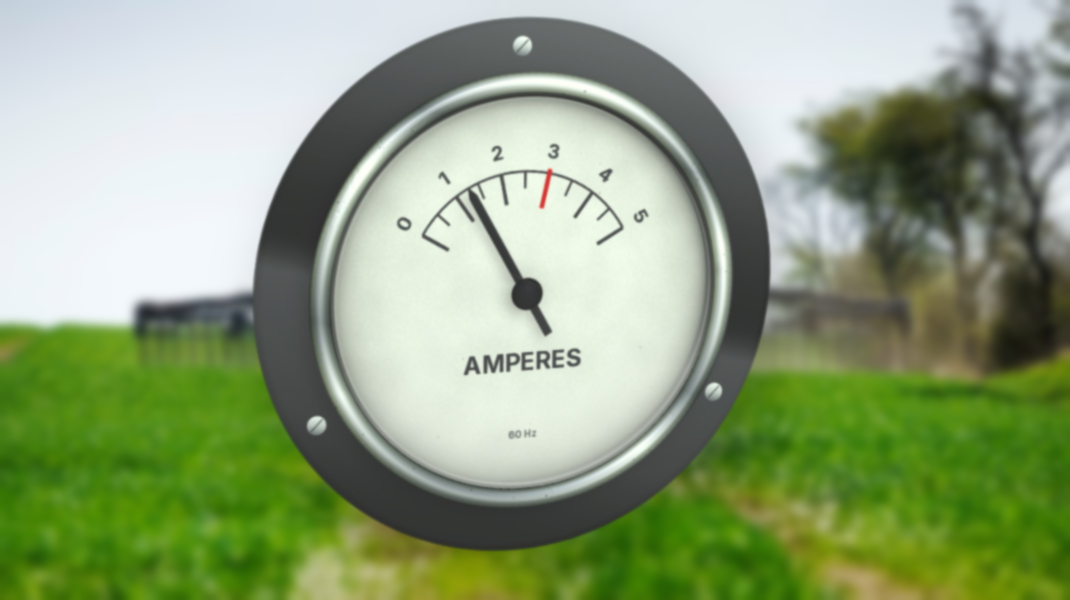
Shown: **1.25** A
